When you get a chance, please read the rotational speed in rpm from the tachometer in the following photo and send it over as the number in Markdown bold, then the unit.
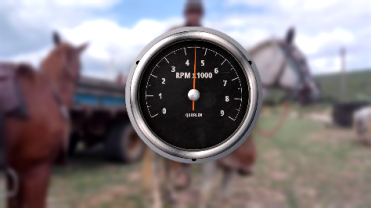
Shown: **4500** rpm
